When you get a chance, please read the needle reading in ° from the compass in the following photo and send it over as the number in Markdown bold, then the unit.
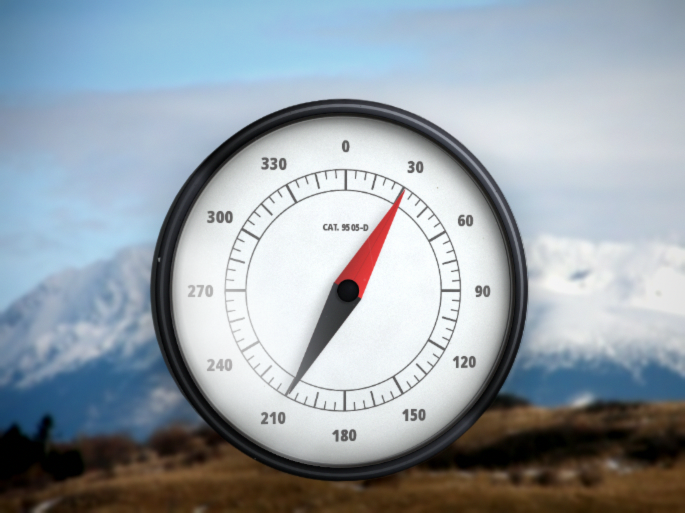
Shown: **30** °
